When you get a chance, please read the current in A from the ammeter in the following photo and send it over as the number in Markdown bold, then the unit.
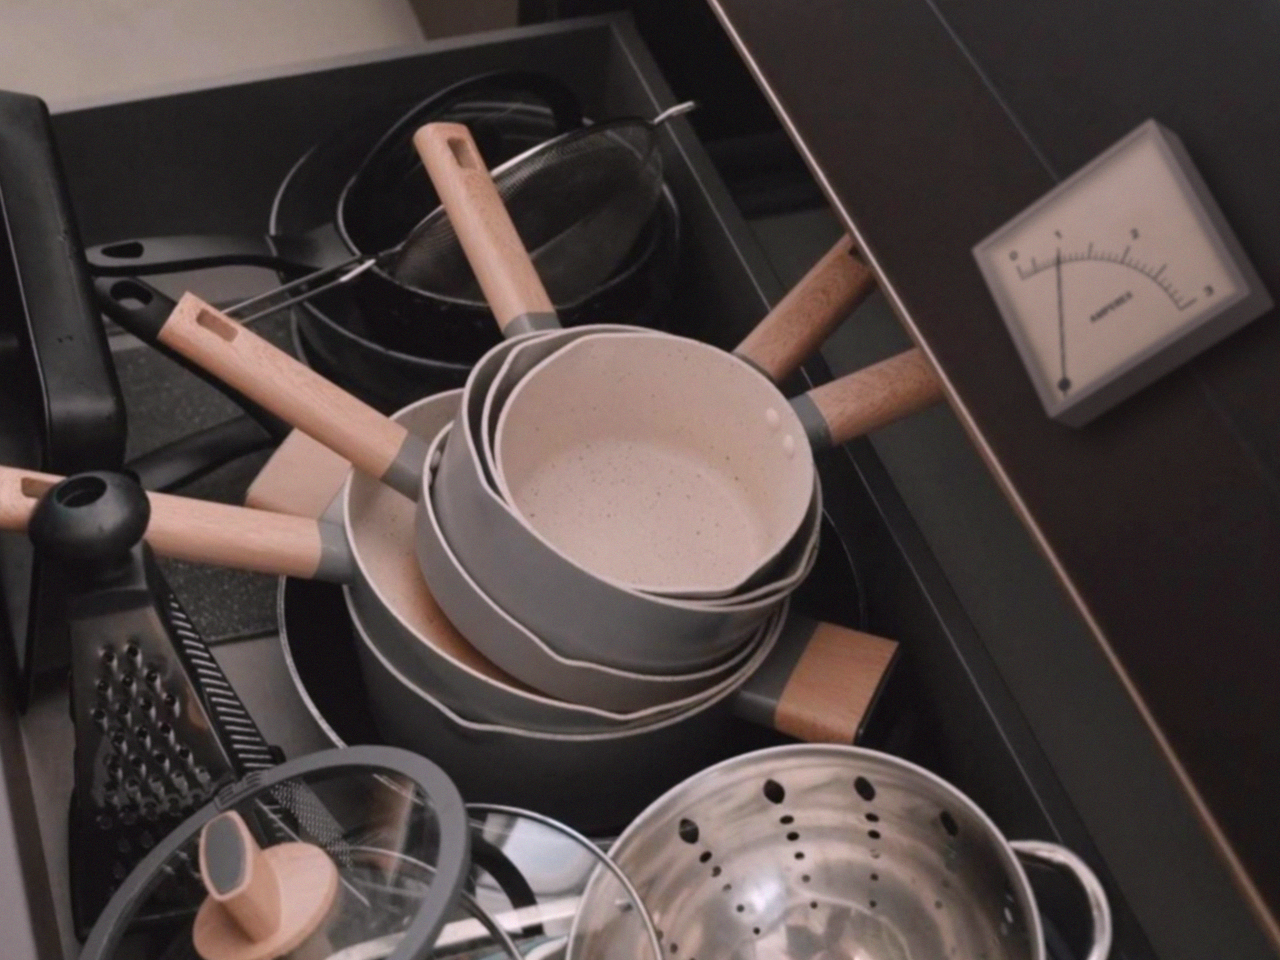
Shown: **1** A
